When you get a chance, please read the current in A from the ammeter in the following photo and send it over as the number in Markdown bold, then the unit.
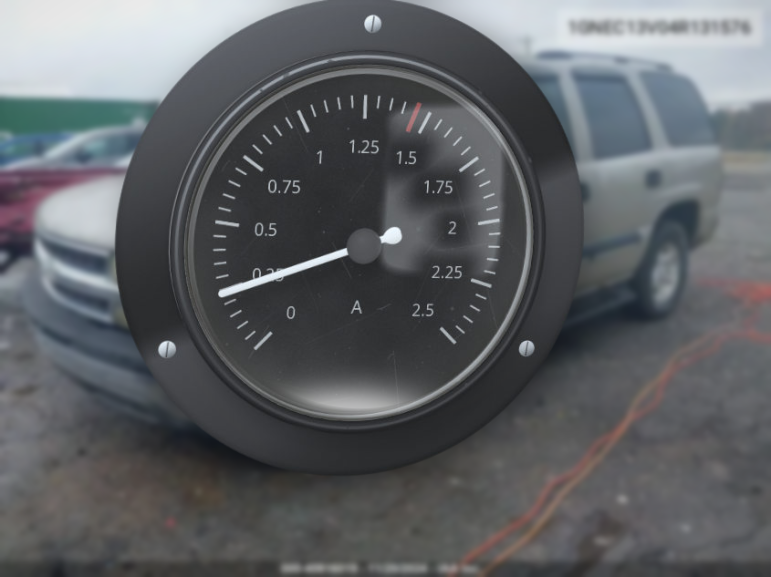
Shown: **0.25** A
